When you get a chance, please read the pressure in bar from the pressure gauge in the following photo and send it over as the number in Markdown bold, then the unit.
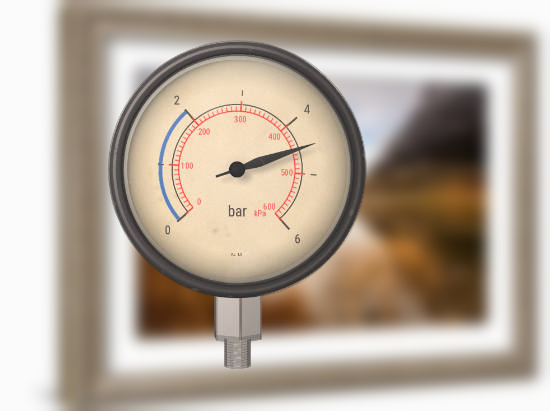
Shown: **4.5** bar
